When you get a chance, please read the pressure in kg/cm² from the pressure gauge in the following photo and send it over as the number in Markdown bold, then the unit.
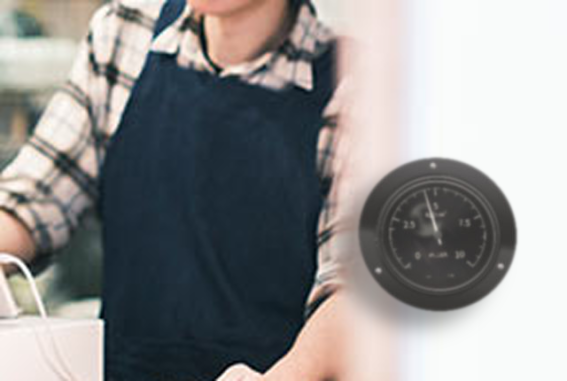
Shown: **4.5** kg/cm²
